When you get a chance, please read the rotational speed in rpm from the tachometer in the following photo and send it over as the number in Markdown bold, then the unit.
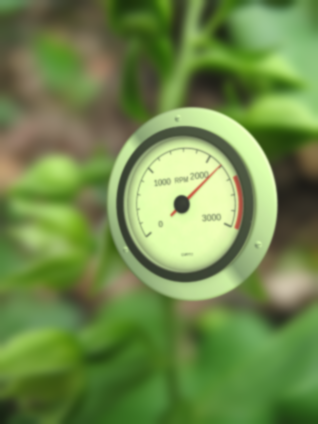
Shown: **2200** rpm
